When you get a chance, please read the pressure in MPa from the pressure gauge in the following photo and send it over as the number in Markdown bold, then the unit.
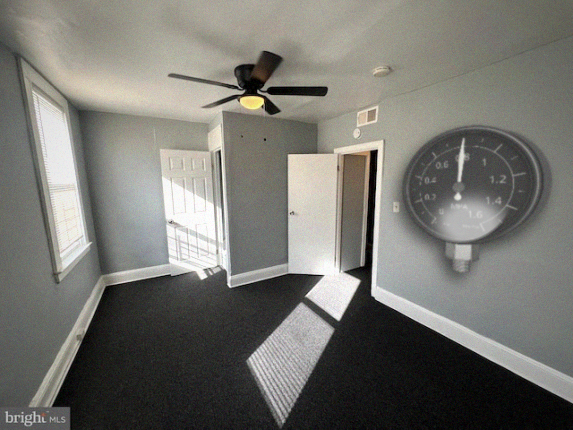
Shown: **0.8** MPa
